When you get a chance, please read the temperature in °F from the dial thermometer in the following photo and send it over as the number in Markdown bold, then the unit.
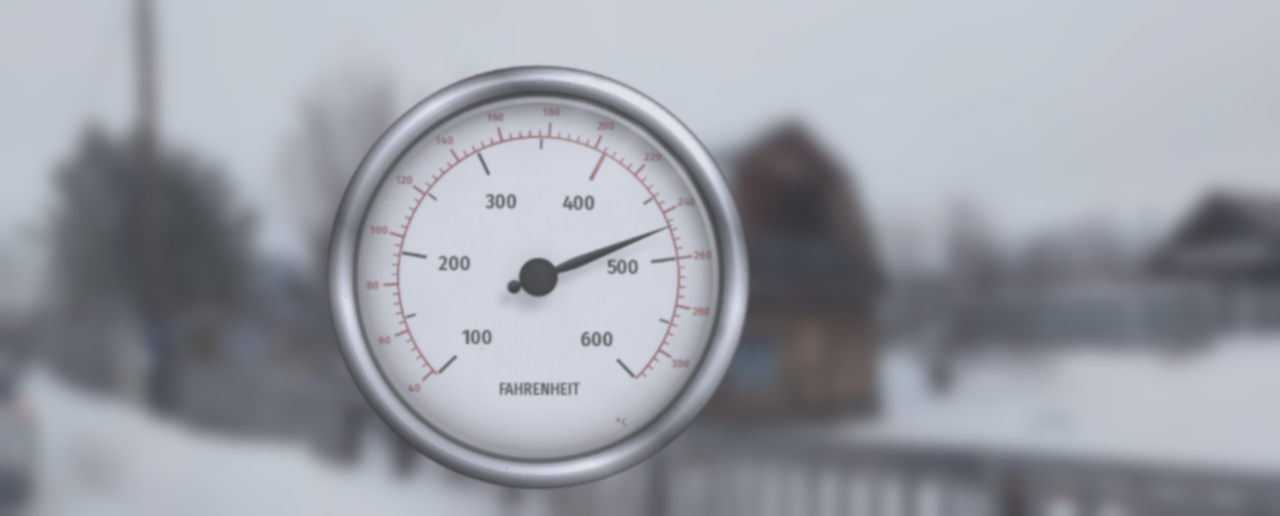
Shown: **475** °F
